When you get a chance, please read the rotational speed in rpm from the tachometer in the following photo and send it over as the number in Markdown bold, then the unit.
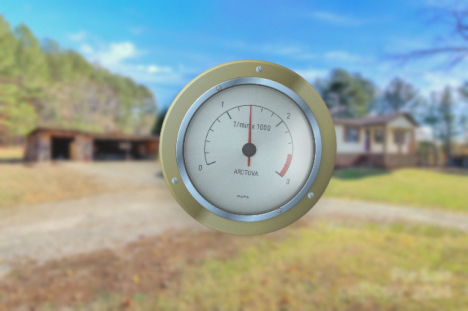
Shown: **1400** rpm
